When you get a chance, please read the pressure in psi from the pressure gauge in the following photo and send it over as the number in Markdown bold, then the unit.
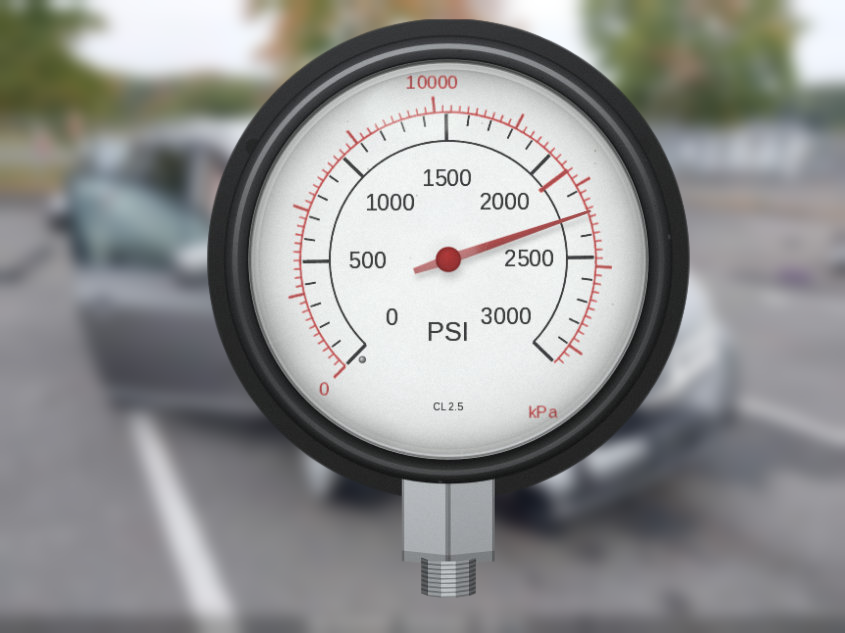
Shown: **2300** psi
